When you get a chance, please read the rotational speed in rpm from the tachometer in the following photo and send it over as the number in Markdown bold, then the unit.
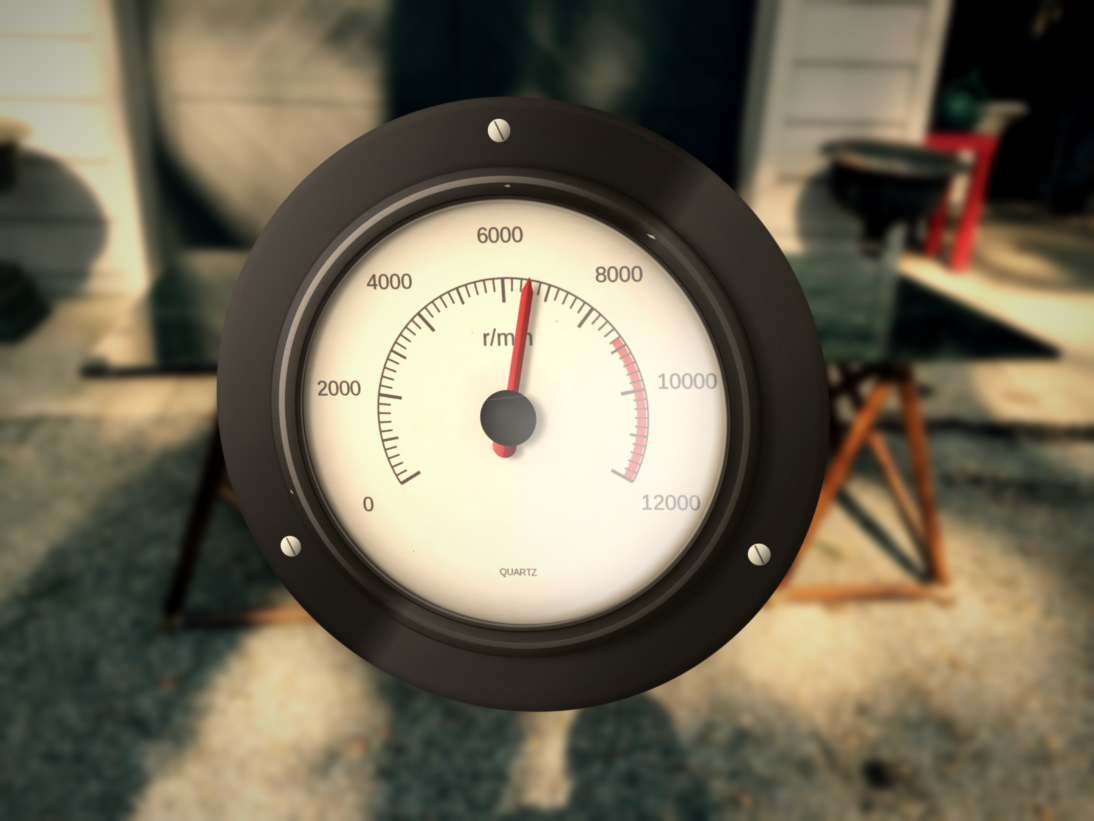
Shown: **6600** rpm
